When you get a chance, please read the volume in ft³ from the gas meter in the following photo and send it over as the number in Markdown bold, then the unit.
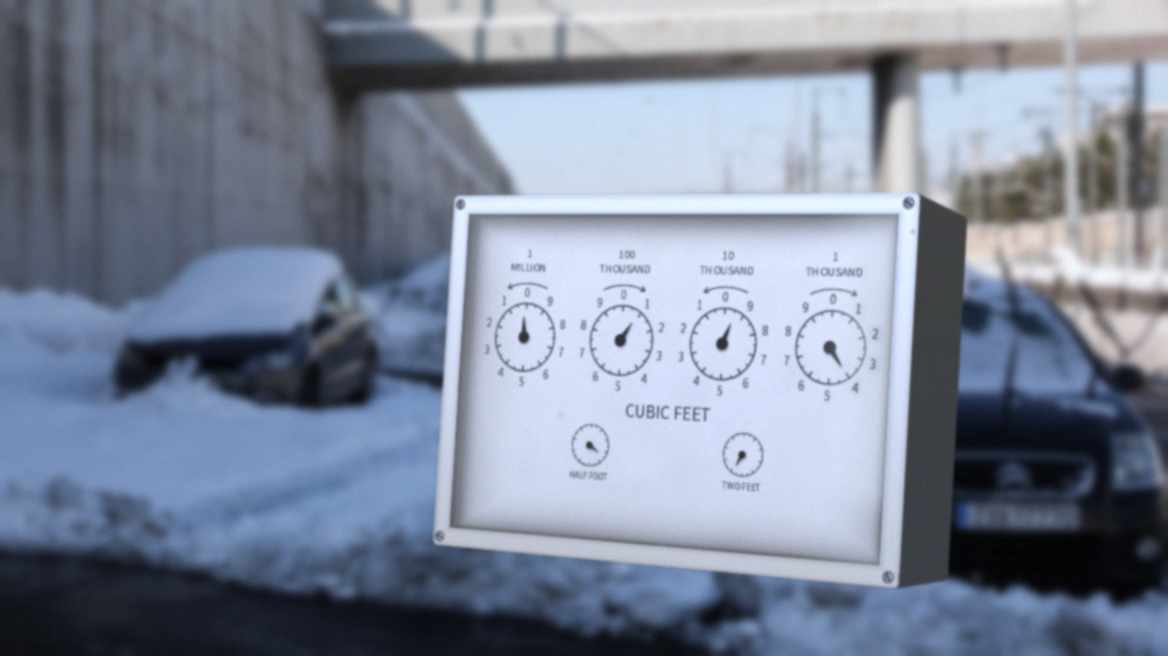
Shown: **9400** ft³
